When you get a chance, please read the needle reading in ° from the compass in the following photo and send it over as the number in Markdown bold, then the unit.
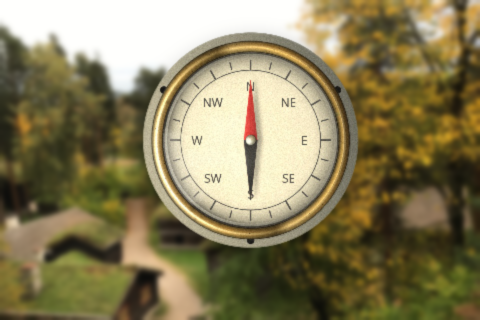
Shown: **0** °
